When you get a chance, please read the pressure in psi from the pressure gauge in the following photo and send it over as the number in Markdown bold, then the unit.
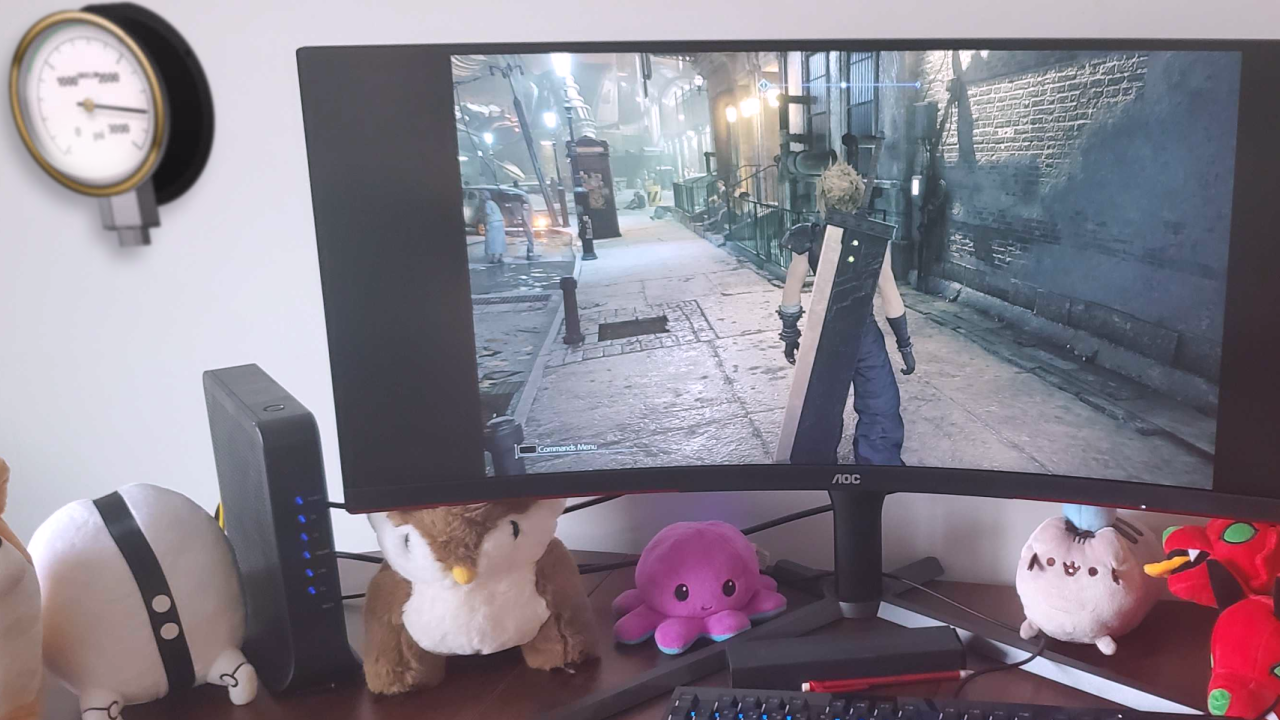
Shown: **2600** psi
